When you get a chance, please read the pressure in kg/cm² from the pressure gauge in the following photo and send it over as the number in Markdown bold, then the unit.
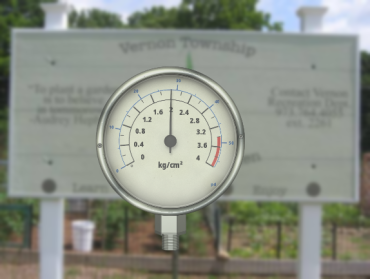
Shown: **2** kg/cm²
